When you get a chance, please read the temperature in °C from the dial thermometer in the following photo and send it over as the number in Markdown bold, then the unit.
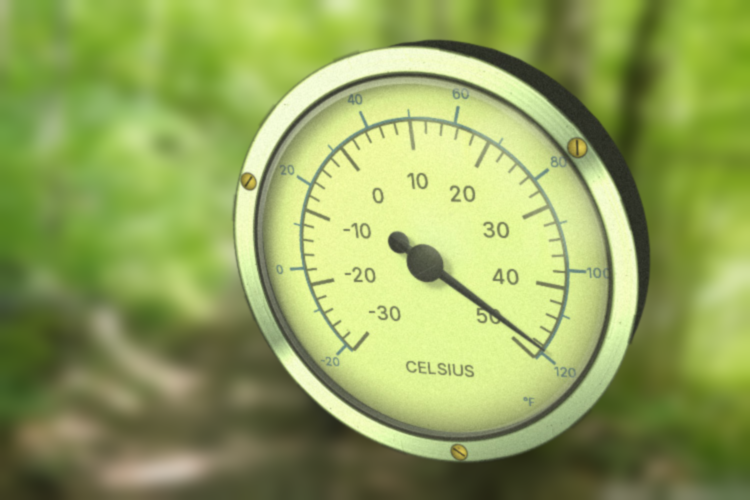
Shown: **48** °C
